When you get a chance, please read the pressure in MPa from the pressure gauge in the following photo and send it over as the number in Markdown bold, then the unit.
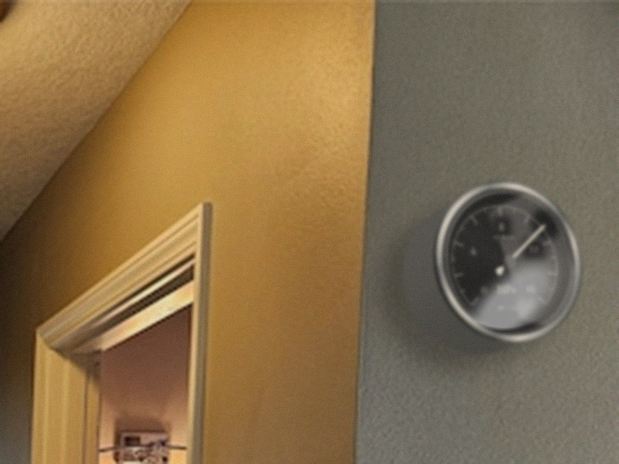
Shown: **11** MPa
